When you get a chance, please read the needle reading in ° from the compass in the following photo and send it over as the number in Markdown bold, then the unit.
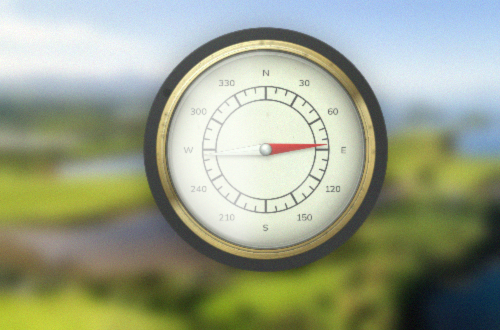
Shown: **85** °
